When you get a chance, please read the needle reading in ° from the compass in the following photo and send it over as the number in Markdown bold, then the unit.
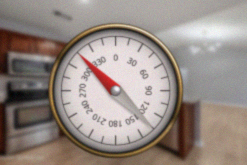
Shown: **315** °
